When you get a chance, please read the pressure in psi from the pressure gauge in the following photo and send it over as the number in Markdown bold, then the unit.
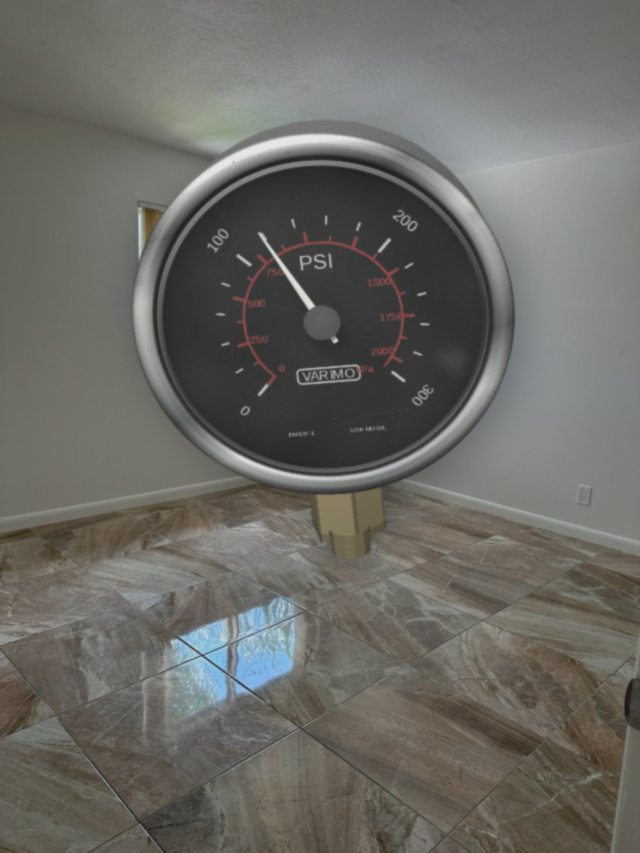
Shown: **120** psi
